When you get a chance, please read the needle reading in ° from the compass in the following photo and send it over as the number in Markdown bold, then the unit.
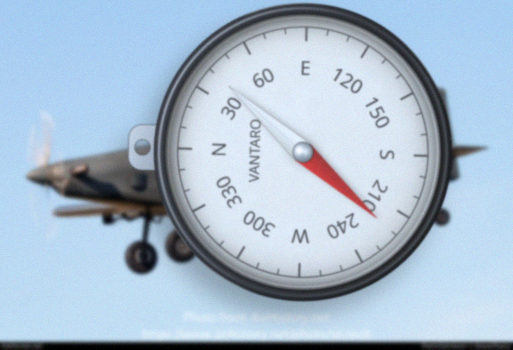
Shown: **220** °
